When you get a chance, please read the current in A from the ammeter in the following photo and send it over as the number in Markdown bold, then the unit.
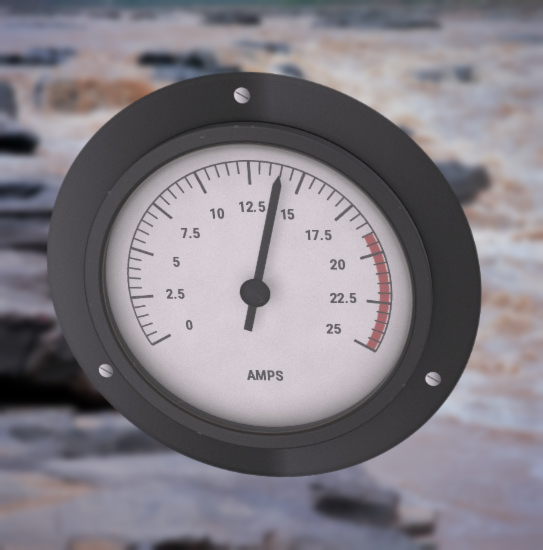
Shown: **14** A
